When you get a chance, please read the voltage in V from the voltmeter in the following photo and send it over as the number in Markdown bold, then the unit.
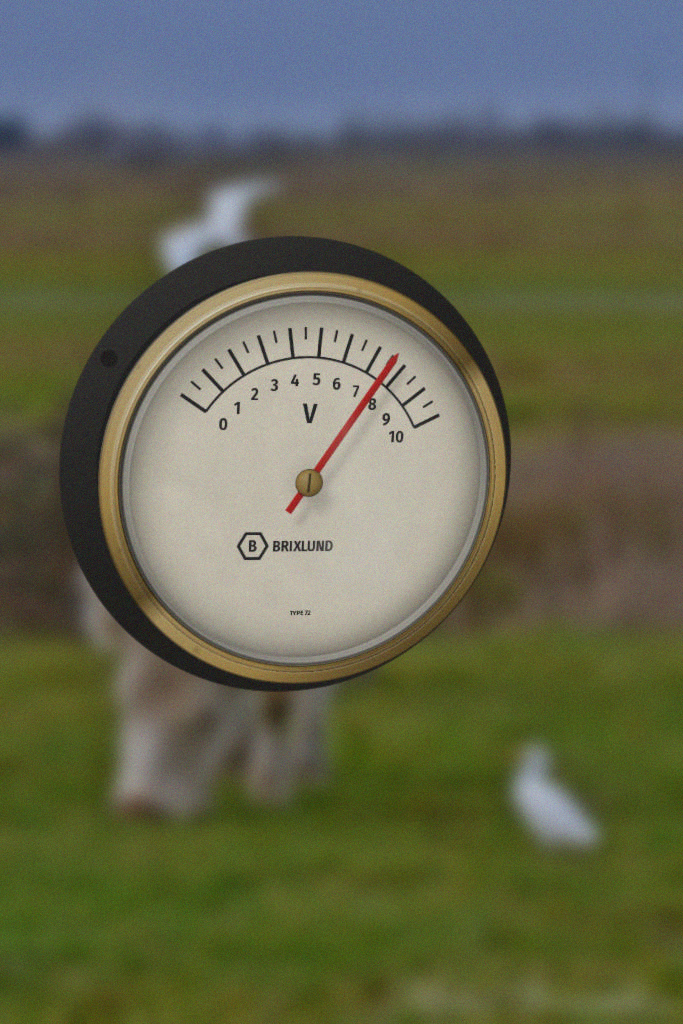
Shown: **7.5** V
